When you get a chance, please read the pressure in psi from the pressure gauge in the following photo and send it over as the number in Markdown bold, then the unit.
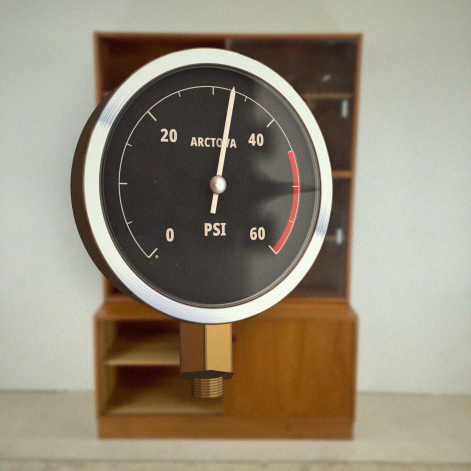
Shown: **32.5** psi
